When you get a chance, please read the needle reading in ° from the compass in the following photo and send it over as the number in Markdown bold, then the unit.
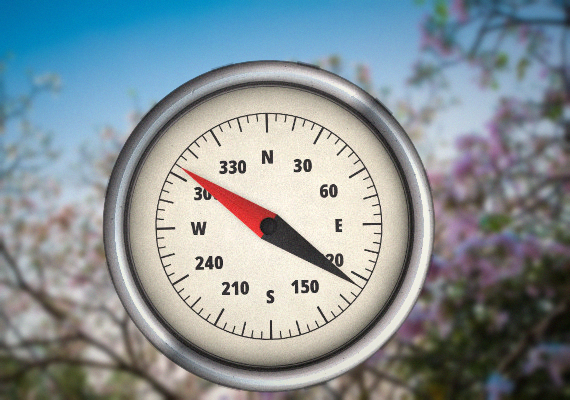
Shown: **305** °
